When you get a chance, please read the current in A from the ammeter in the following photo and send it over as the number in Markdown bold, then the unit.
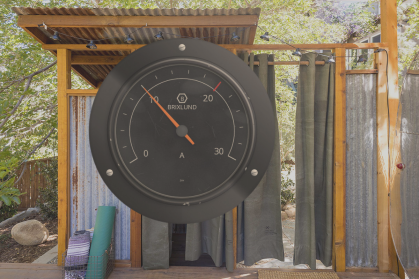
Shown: **10** A
